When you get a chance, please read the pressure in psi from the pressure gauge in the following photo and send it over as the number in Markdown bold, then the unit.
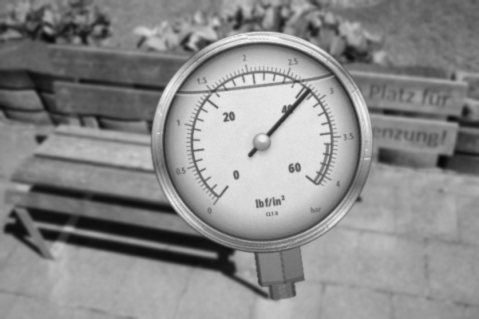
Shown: **41** psi
